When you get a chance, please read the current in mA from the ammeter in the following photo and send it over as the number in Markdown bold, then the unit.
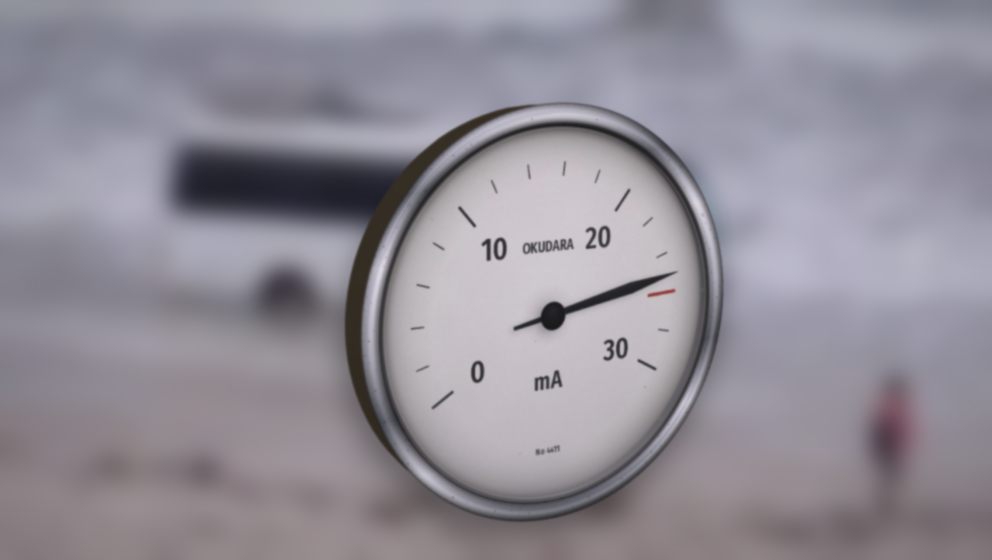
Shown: **25** mA
